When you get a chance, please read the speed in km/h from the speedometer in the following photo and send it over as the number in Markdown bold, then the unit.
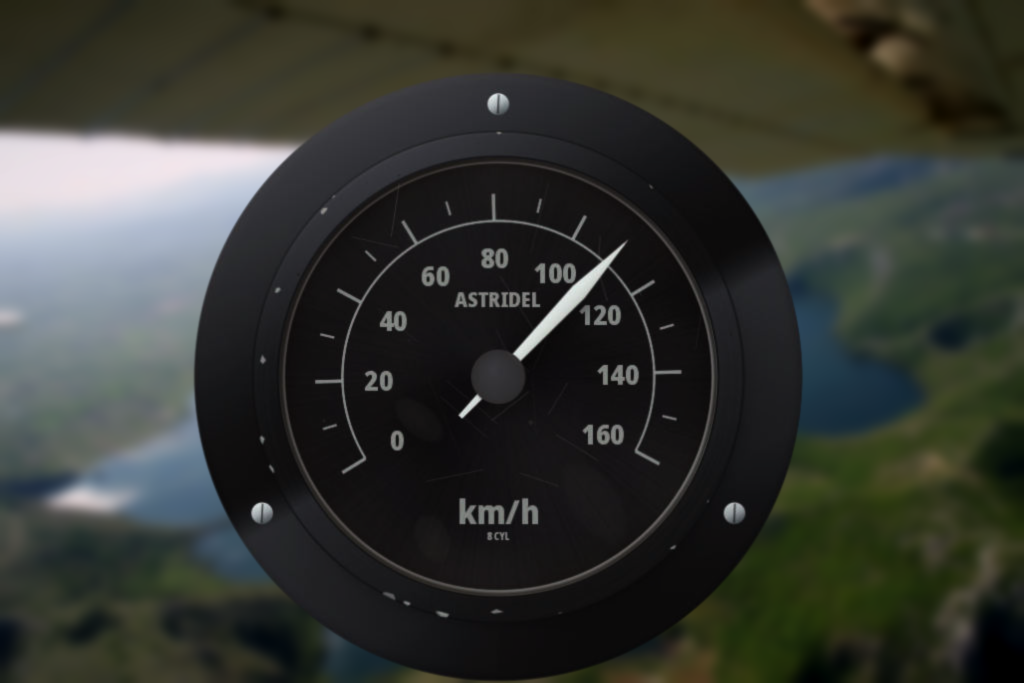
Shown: **110** km/h
